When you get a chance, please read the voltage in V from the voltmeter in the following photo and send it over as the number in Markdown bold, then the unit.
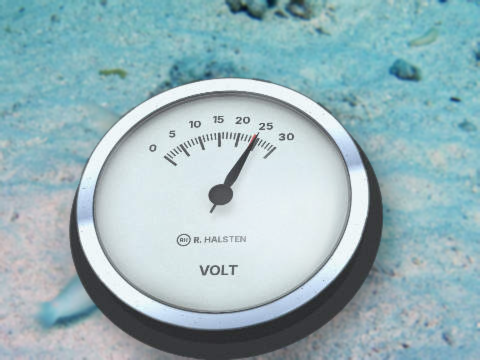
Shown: **25** V
